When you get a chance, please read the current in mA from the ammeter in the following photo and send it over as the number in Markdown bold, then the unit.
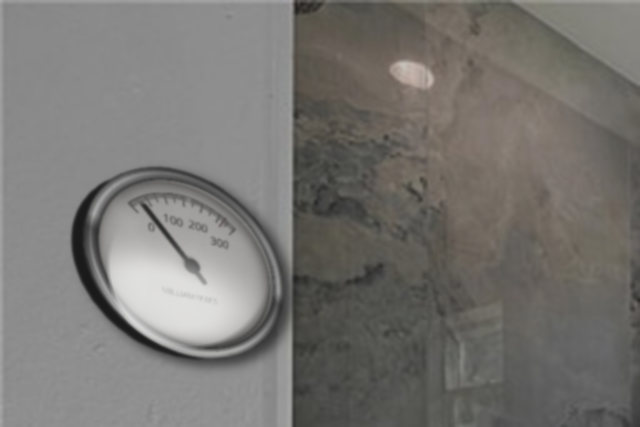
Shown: **25** mA
